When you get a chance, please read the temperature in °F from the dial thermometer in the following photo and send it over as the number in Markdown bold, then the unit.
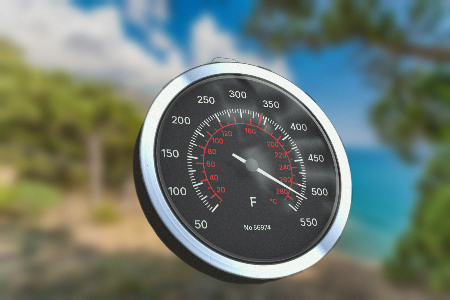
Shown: **525** °F
